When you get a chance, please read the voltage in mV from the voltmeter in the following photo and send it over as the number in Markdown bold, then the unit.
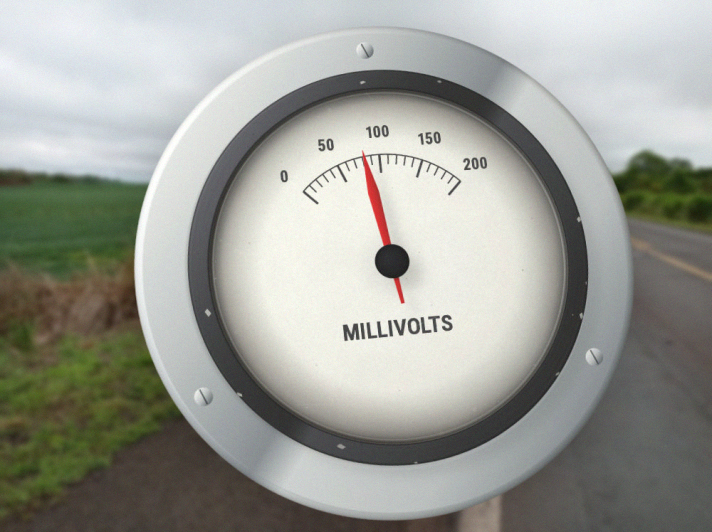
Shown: **80** mV
